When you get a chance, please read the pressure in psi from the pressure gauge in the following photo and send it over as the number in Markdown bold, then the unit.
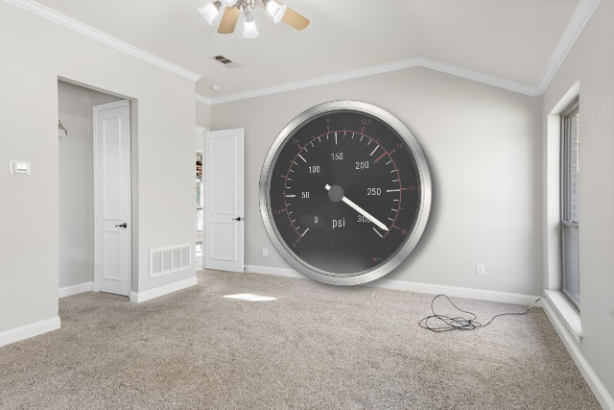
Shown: **290** psi
